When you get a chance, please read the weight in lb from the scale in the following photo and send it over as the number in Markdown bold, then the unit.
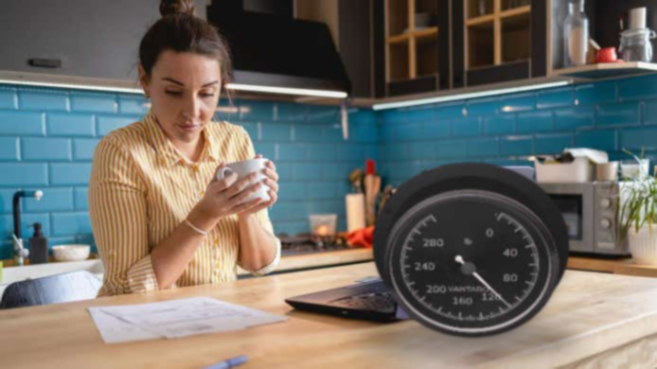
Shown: **110** lb
